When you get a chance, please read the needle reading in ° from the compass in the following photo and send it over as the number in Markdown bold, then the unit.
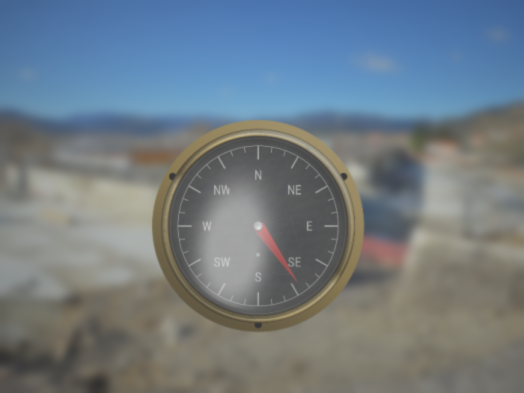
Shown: **145** °
